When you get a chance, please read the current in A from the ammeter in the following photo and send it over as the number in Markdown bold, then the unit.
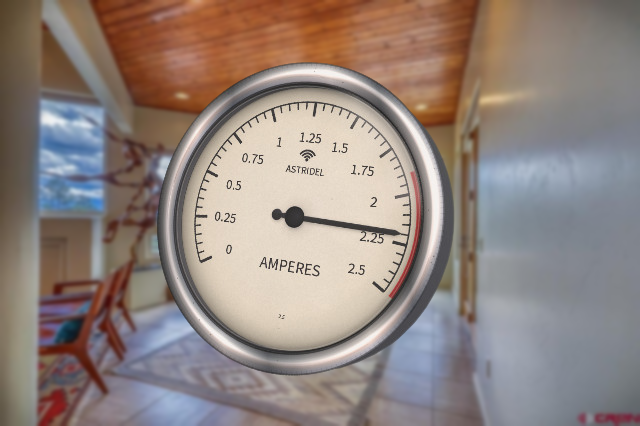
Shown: **2.2** A
